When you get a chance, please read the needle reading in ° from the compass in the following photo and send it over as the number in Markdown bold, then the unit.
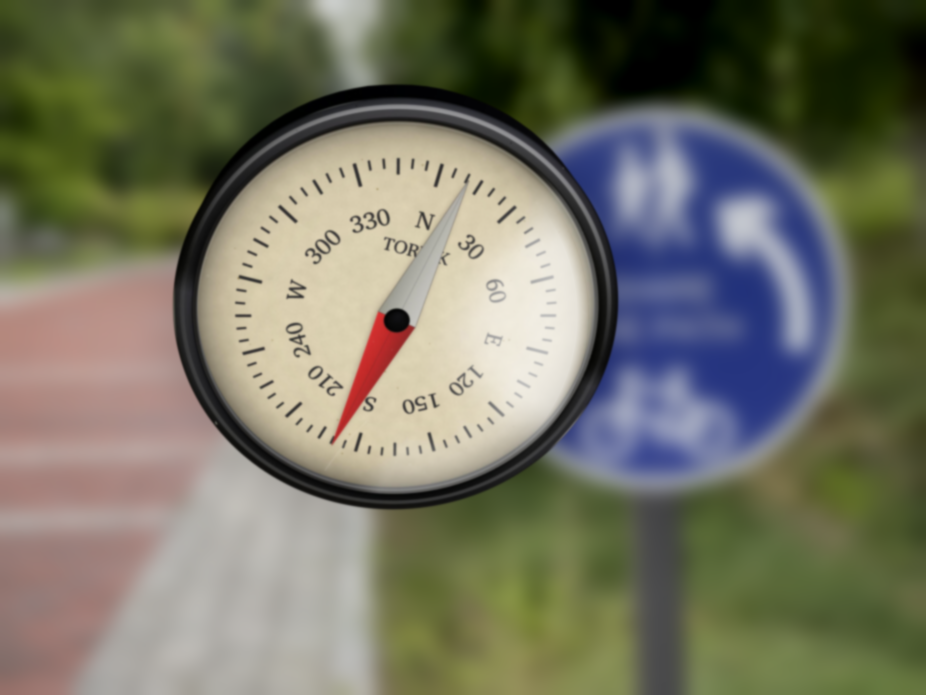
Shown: **190** °
